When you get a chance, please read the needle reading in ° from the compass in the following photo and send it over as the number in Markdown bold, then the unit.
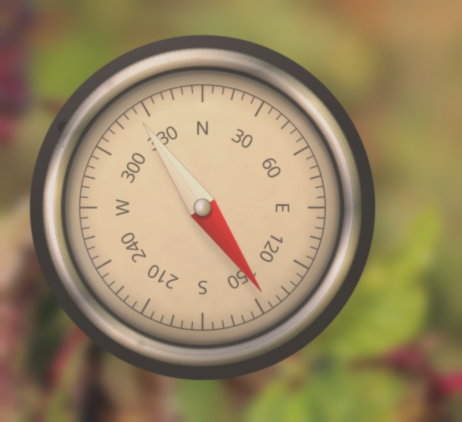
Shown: **145** °
